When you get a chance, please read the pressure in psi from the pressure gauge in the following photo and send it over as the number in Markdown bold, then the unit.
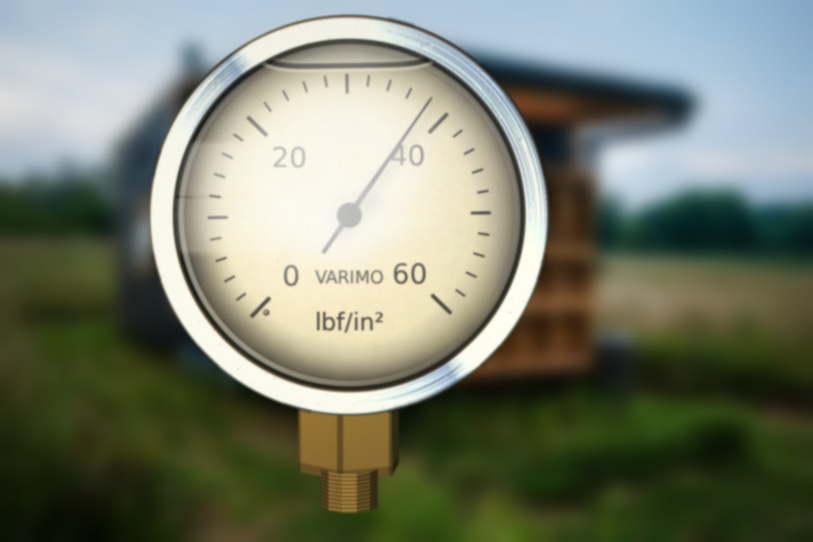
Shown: **38** psi
